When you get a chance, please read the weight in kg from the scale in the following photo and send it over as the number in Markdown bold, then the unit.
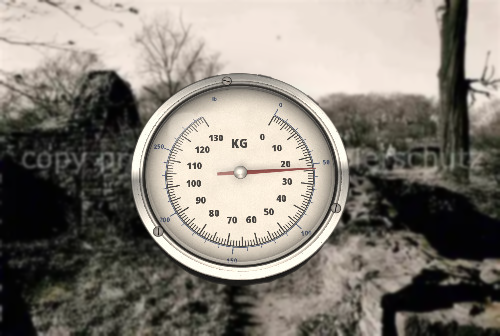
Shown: **25** kg
